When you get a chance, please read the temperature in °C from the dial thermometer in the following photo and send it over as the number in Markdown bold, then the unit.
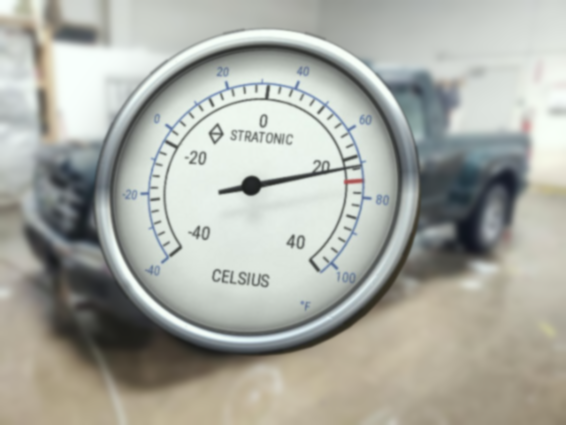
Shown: **22** °C
